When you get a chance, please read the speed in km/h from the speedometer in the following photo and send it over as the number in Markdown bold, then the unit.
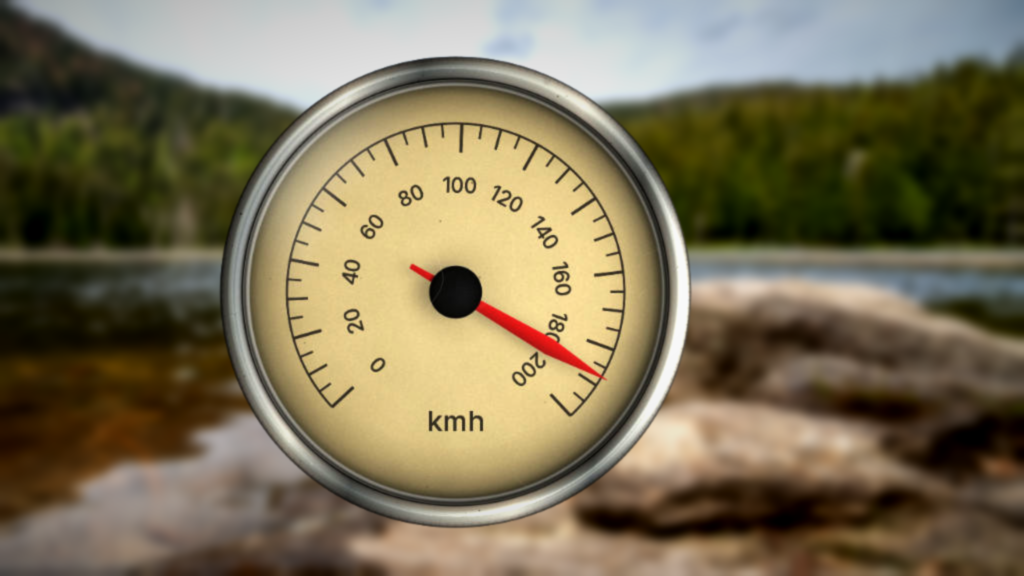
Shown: **187.5** km/h
